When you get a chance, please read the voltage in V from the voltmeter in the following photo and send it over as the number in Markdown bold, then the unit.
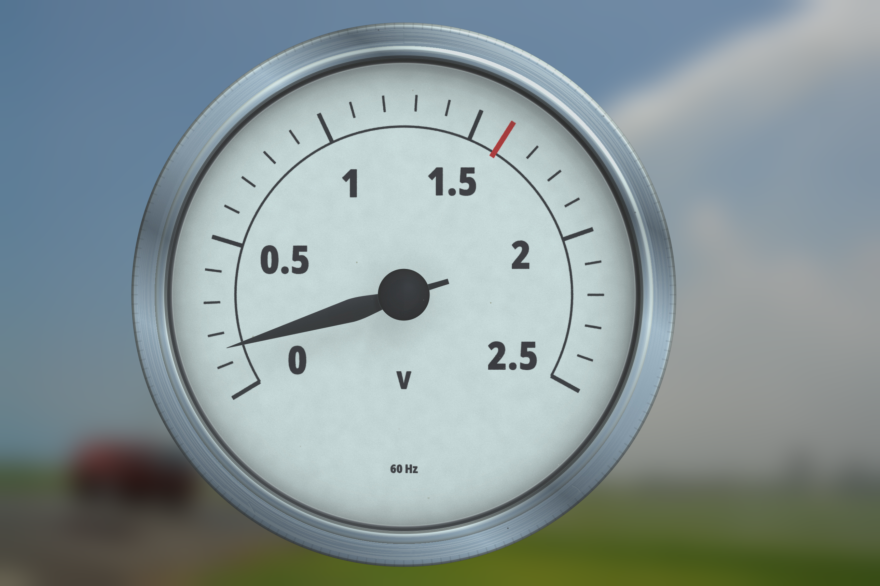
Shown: **0.15** V
